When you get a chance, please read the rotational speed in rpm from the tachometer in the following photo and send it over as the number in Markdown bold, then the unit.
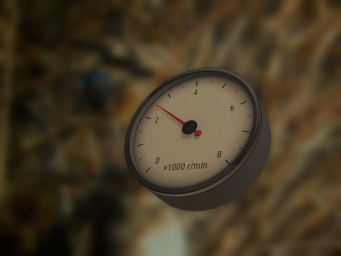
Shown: **2500** rpm
